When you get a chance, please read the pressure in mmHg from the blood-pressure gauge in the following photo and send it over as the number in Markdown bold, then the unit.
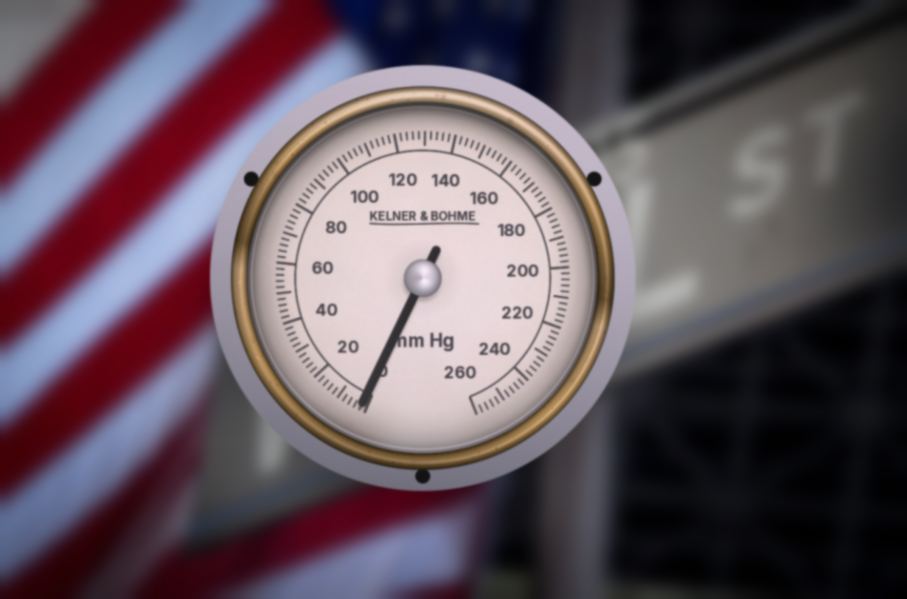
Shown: **2** mmHg
